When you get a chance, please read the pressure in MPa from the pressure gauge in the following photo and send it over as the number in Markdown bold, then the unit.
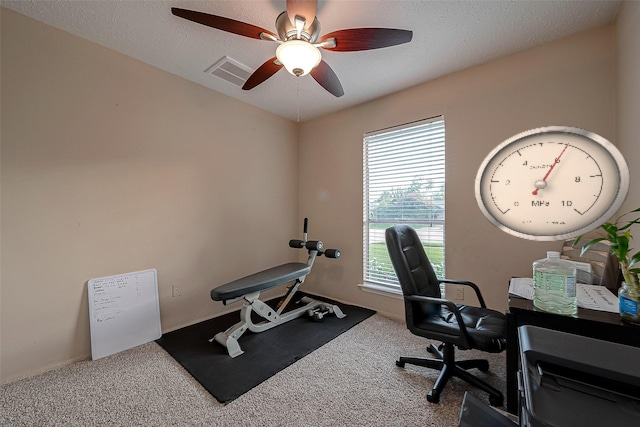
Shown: **6** MPa
